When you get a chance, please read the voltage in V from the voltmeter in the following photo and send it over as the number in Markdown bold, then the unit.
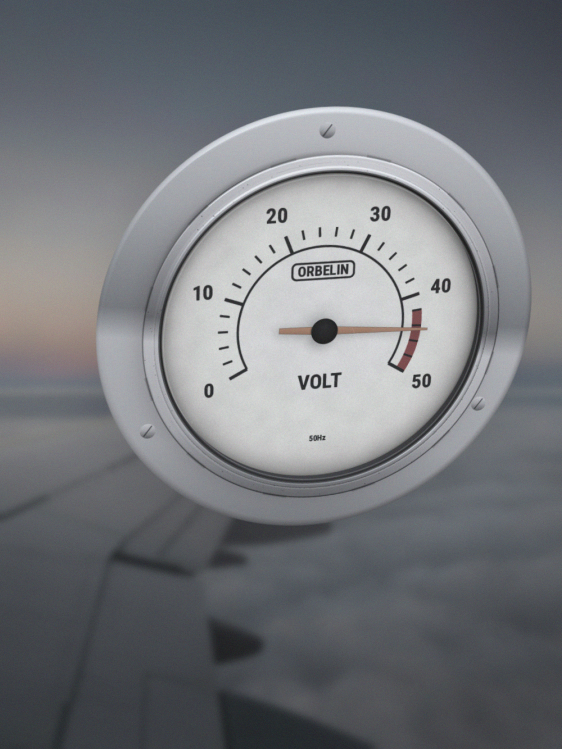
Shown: **44** V
